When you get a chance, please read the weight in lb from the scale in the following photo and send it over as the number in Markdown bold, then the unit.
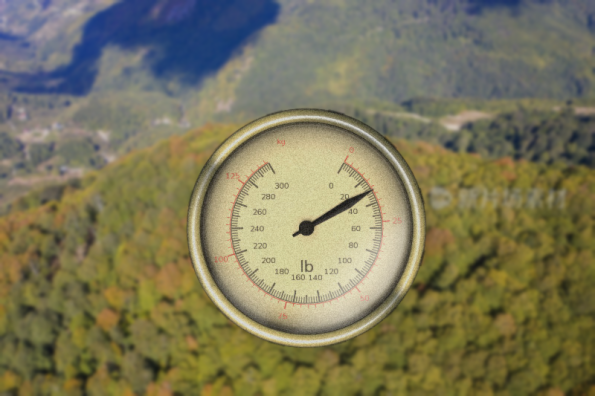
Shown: **30** lb
